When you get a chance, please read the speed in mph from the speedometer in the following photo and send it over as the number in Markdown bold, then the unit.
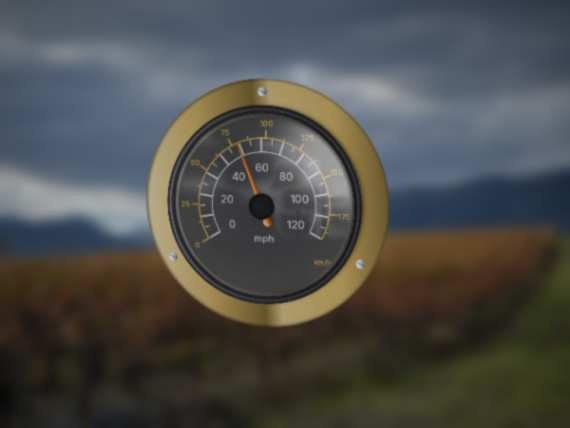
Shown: **50** mph
